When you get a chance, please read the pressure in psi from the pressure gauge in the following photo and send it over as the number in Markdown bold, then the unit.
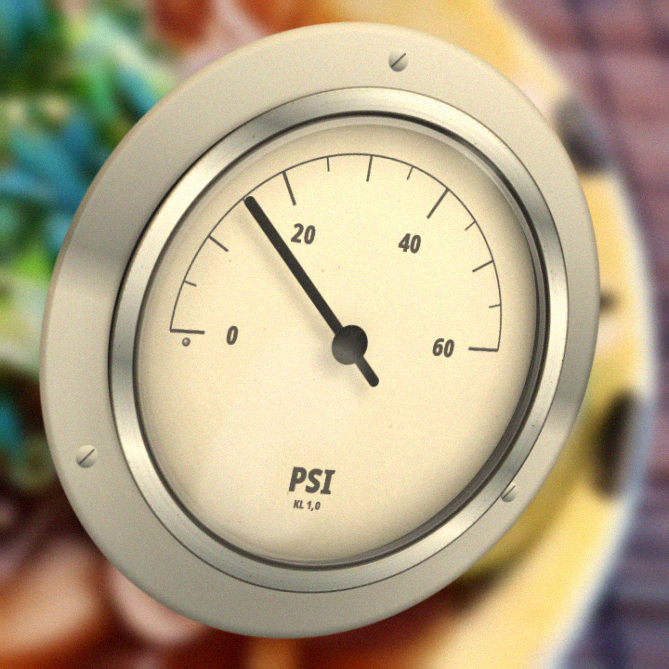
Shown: **15** psi
